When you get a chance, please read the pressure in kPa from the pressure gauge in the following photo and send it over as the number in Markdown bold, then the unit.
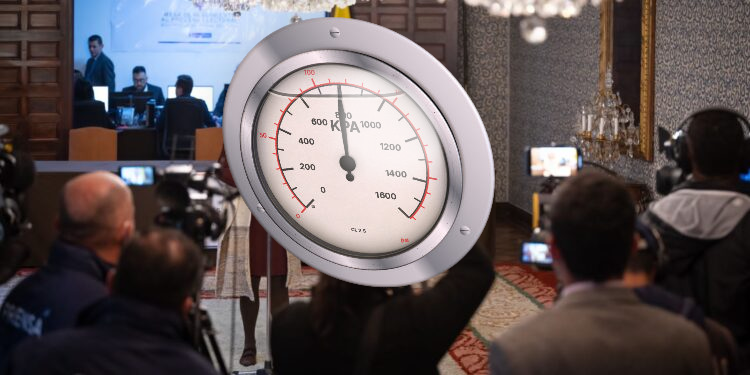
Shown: **800** kPa
